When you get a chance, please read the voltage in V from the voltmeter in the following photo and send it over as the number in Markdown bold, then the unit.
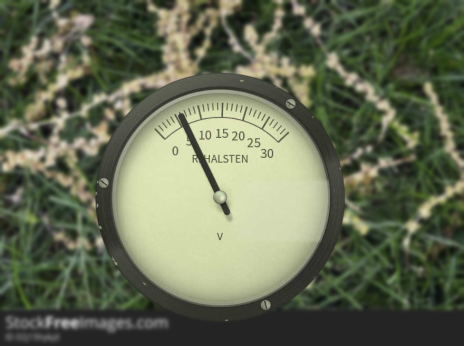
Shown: **6** V
